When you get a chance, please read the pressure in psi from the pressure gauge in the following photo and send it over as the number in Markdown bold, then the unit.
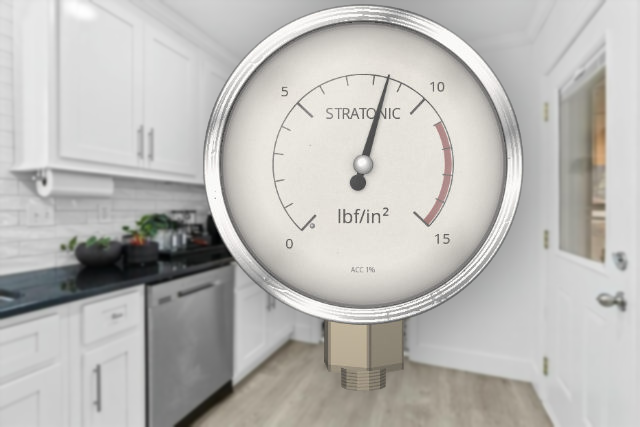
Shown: **8.5** psi
